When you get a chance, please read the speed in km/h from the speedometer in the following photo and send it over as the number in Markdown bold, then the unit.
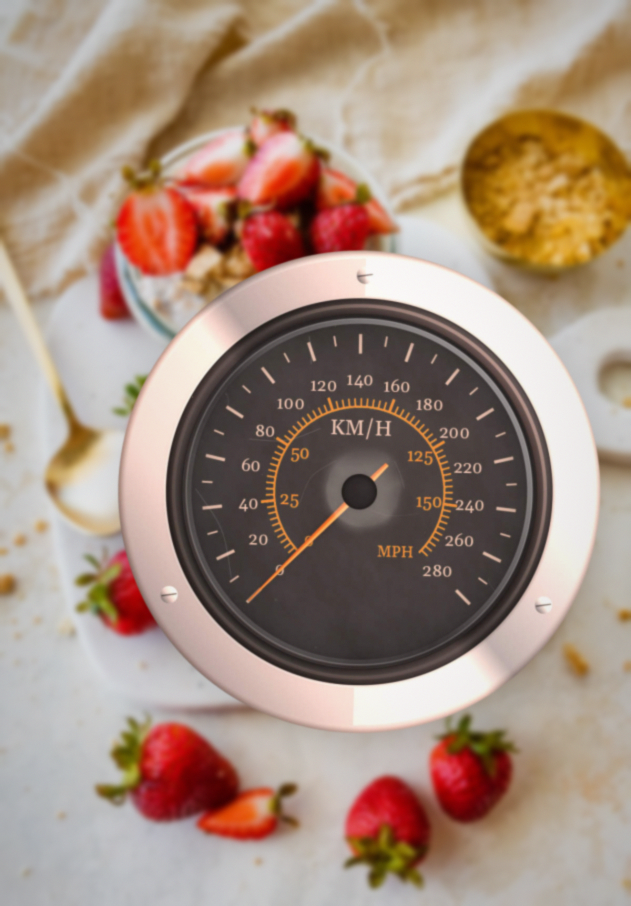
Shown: **0** km/h
